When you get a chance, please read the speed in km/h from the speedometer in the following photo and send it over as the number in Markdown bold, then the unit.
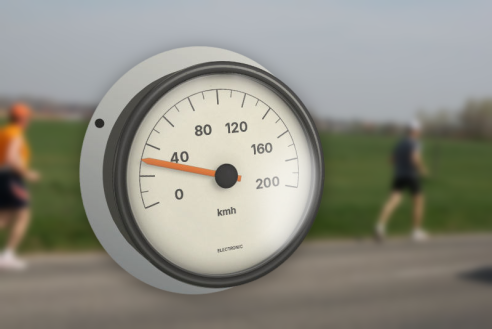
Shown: **30** km/h
